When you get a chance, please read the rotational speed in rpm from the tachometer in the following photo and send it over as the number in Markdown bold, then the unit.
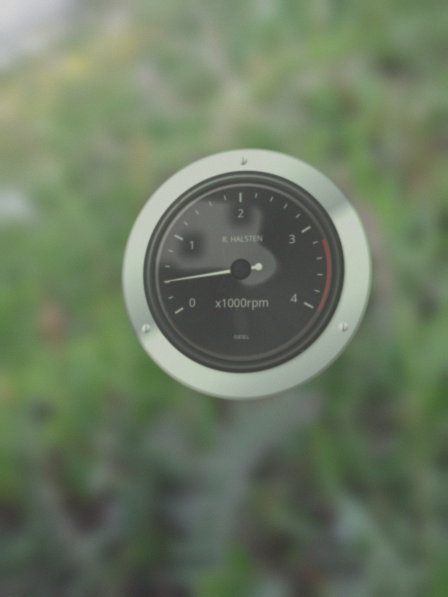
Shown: **400** rpm
